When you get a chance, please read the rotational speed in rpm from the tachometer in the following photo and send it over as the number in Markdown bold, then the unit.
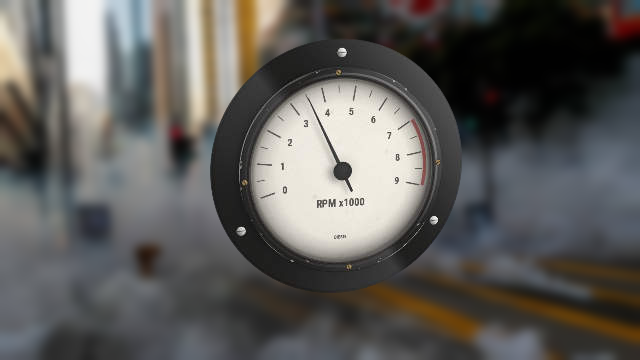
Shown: **3500** rpm
